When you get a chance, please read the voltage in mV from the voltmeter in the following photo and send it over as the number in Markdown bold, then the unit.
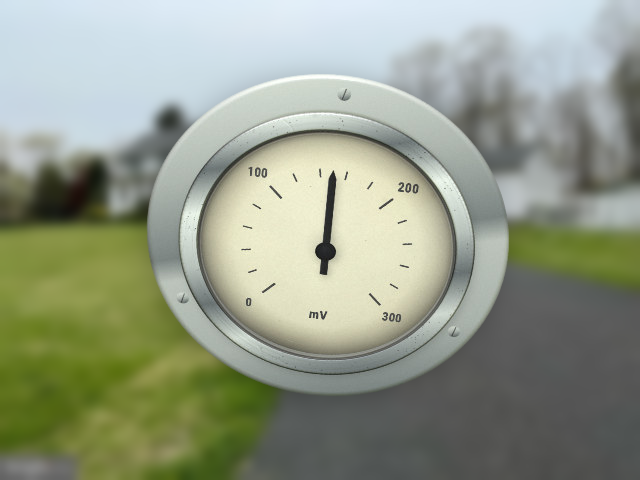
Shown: **150** mV
